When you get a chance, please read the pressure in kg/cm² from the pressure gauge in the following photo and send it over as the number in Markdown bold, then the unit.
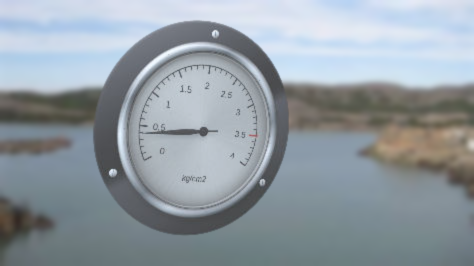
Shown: **0.4** kg/cm²
